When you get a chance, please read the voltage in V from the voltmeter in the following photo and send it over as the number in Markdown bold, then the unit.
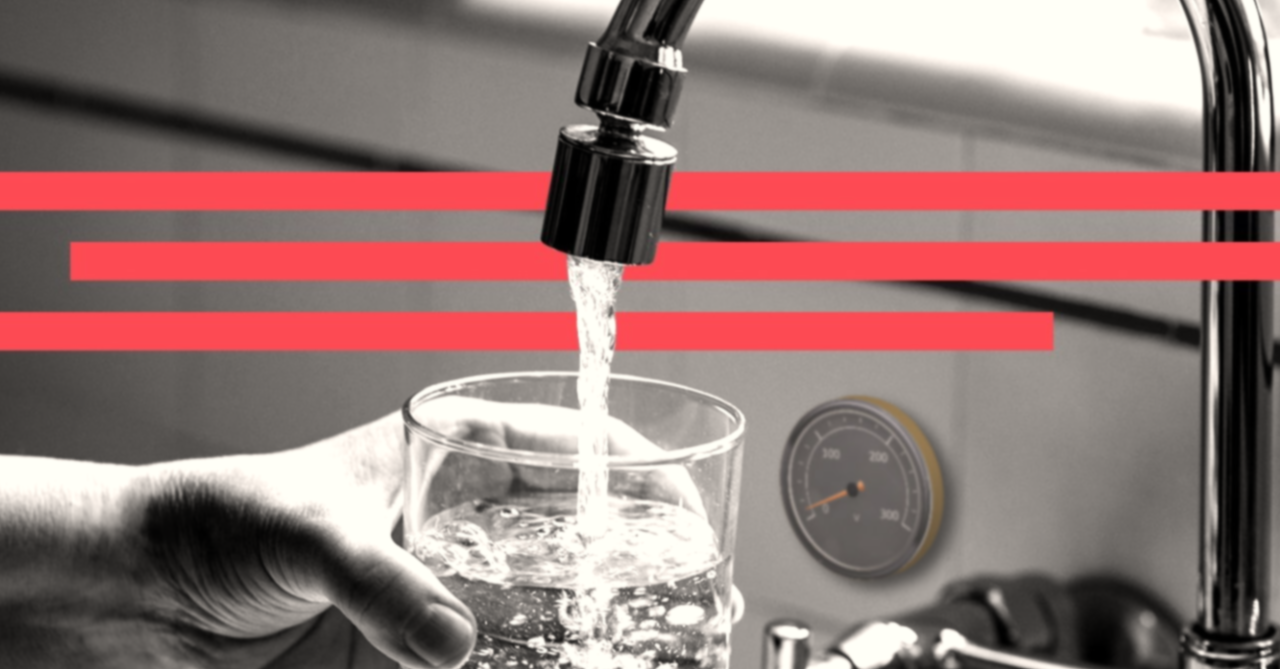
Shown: **10** V
